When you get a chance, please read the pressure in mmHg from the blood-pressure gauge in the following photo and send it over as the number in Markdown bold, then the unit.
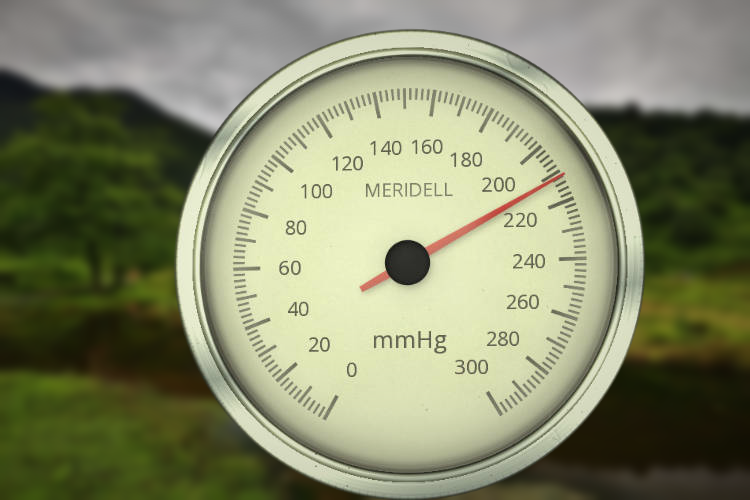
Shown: **212** mmHg
